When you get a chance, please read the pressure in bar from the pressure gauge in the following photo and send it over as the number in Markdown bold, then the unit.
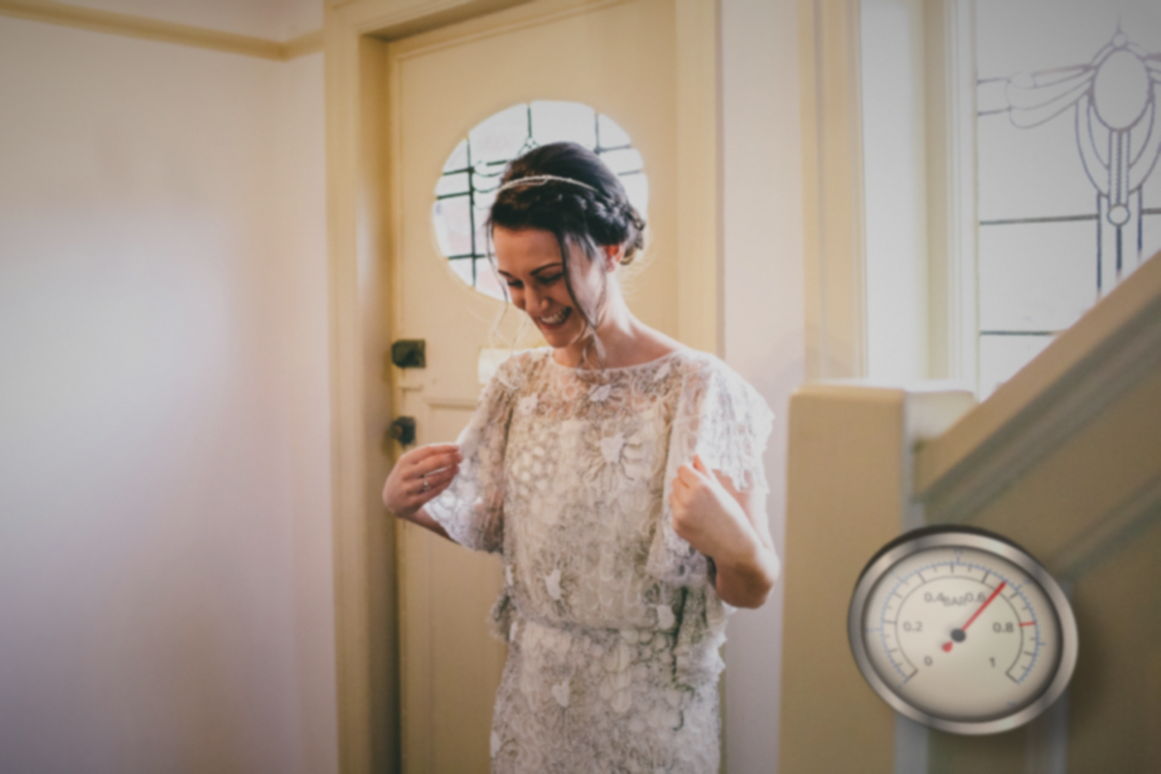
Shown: **0.65** bar
